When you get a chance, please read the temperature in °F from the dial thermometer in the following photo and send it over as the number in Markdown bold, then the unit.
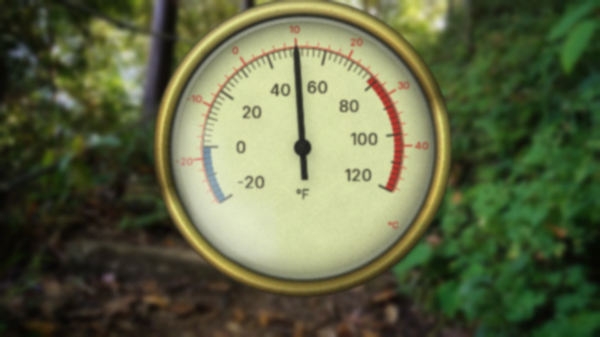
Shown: **50** °F
